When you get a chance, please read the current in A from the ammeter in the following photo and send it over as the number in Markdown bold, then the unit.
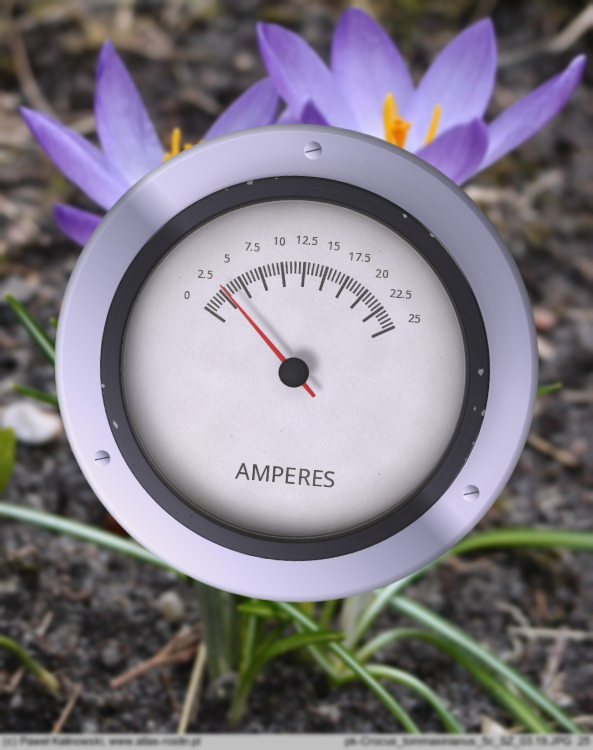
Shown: **3** A
